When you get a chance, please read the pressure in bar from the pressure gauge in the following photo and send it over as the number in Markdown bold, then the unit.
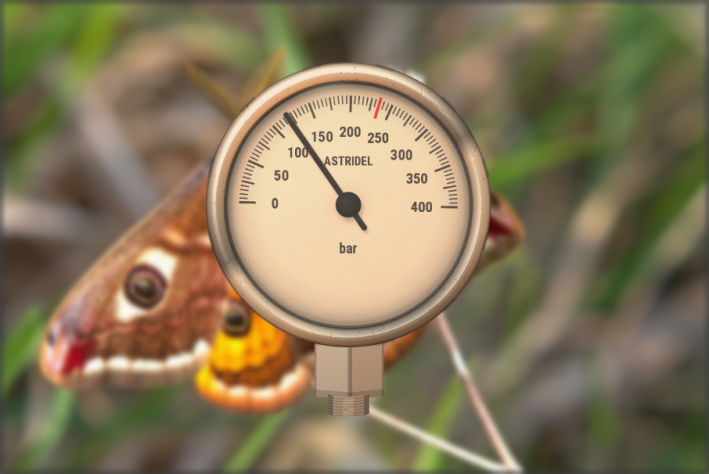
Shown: **120** bar
